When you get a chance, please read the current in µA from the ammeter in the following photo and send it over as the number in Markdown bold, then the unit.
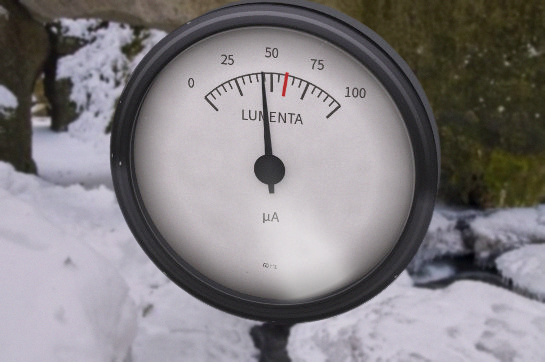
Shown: **45** µA
